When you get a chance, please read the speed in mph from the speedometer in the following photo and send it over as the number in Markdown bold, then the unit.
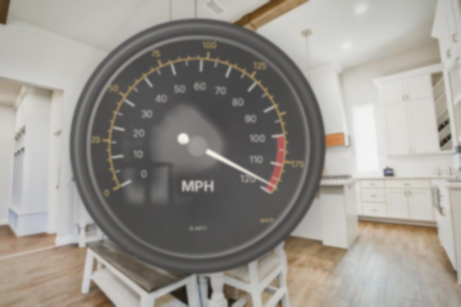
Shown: **117.5** mph
